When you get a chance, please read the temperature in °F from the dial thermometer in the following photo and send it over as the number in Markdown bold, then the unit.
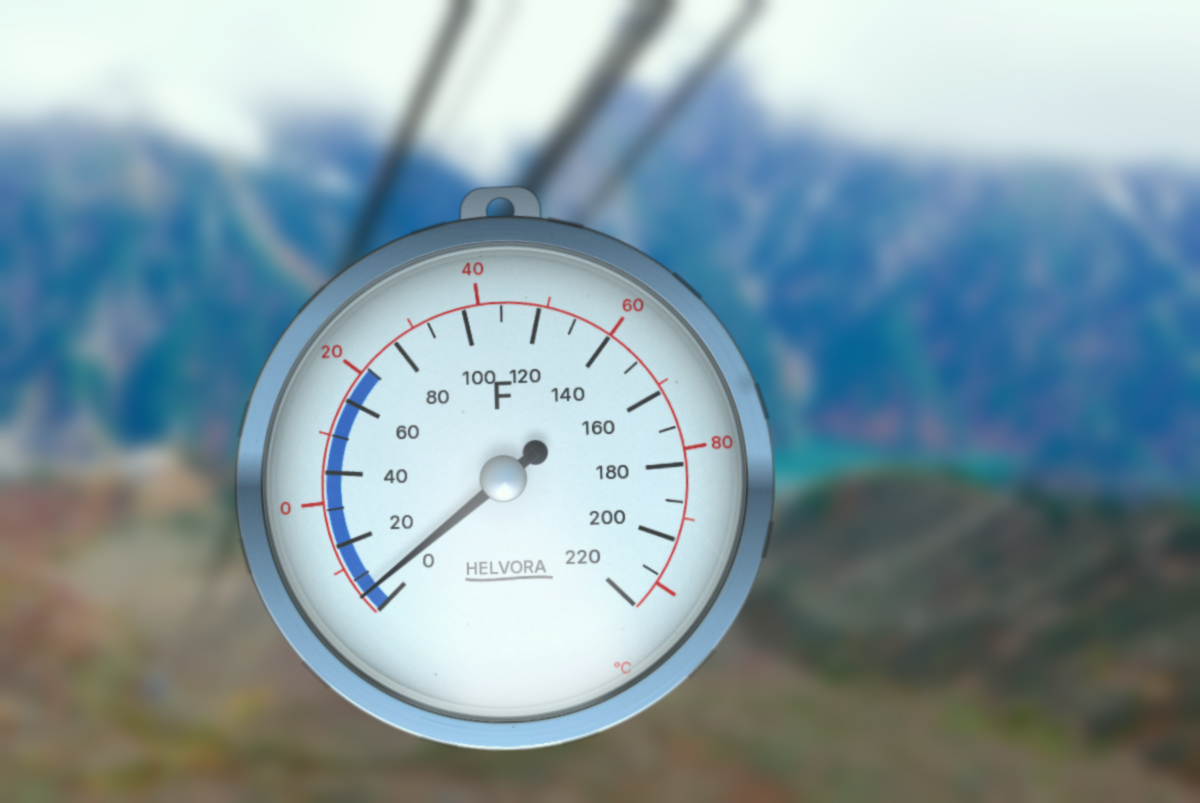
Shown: **5** °F
